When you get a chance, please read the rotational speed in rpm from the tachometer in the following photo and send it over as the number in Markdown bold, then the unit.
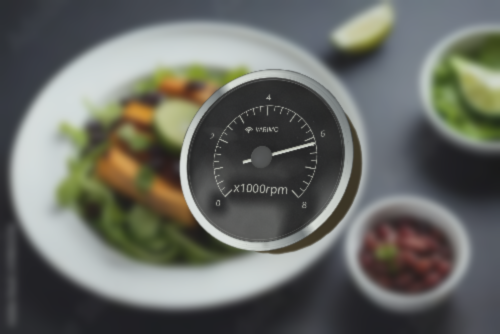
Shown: **6250** rpm
